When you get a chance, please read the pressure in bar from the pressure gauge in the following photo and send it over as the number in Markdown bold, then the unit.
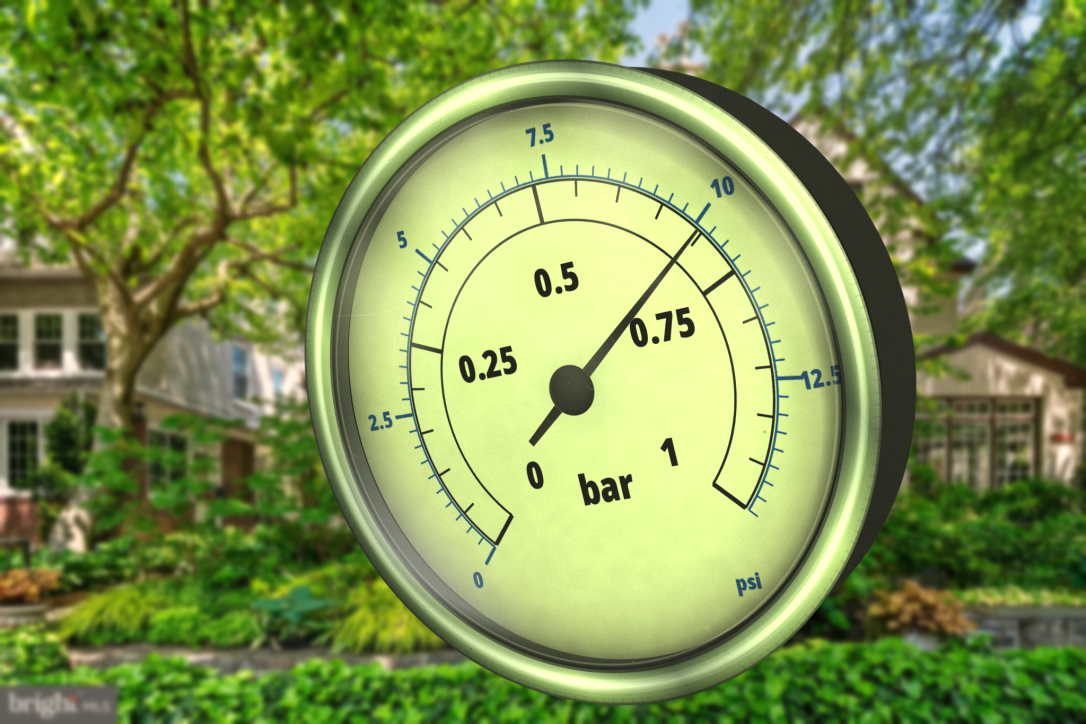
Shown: **0.7** bar
